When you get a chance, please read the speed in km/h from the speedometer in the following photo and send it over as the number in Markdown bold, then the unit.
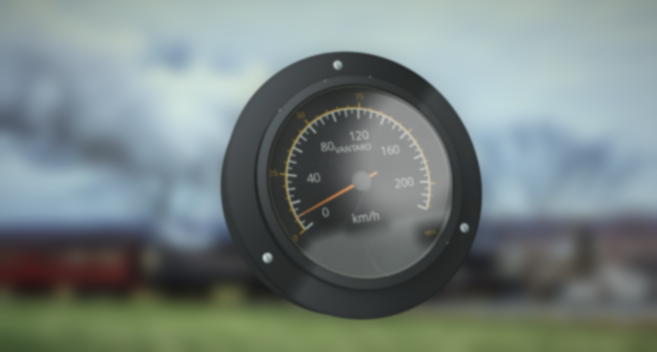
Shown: **10** km/h
